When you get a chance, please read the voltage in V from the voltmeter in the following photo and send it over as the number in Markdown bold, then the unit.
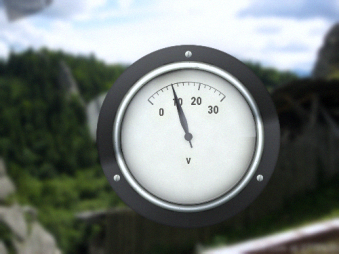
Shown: **10** V
